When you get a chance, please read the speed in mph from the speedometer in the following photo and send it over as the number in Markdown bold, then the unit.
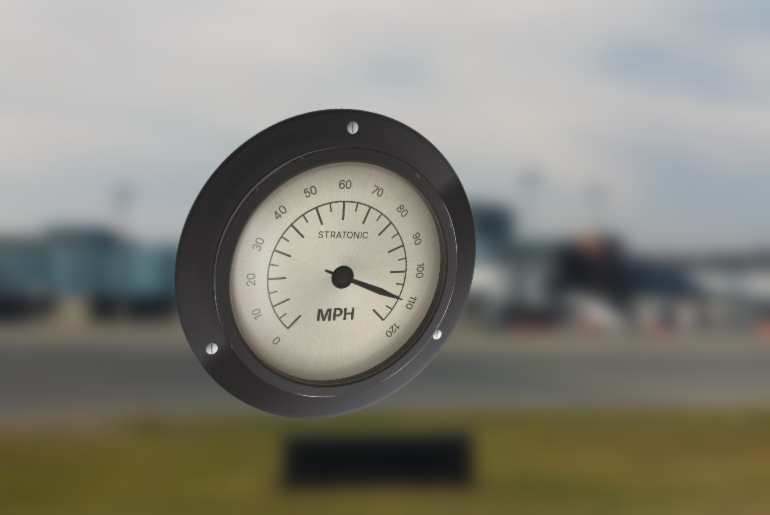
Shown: **110** mph
